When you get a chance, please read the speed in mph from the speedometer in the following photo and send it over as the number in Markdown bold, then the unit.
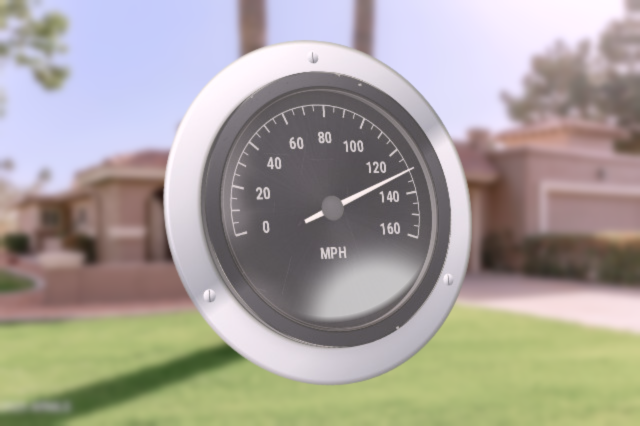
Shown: **130** mph
